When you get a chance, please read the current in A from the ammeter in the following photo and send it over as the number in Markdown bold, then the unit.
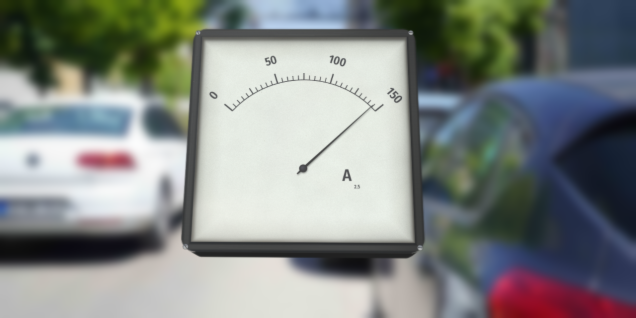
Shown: **145** A
